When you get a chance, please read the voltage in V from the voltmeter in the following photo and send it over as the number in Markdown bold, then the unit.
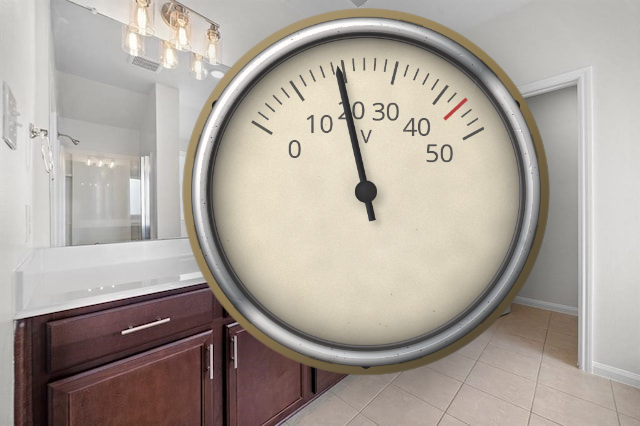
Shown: **19** V
